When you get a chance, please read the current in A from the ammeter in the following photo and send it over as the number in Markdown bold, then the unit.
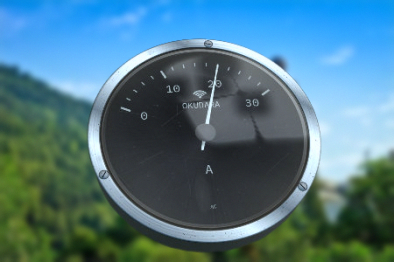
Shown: **20** A
